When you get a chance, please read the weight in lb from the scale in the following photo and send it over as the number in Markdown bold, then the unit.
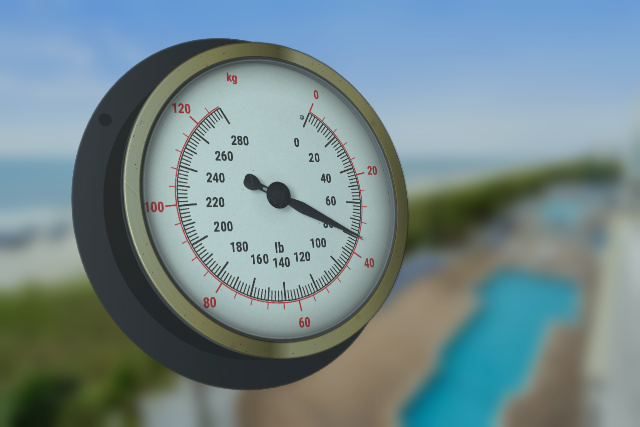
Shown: **80** lb
